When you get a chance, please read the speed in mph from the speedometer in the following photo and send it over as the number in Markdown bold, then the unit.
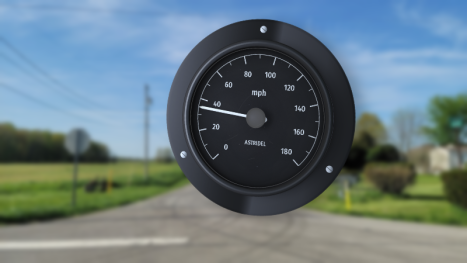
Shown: **35** mph
